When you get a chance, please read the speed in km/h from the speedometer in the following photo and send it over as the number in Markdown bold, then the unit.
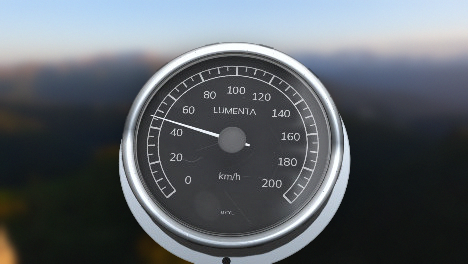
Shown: **45** km/h
